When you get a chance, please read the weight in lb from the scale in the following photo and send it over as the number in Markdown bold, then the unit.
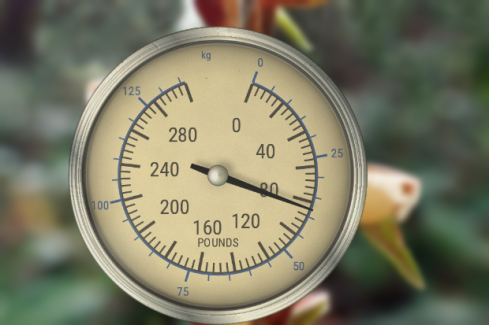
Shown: **84** lb
